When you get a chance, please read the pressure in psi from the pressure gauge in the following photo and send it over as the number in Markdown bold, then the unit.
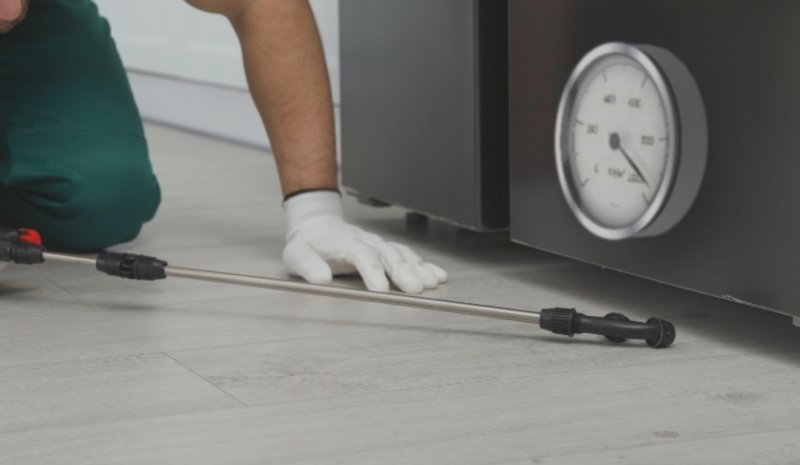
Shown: **950** psi
